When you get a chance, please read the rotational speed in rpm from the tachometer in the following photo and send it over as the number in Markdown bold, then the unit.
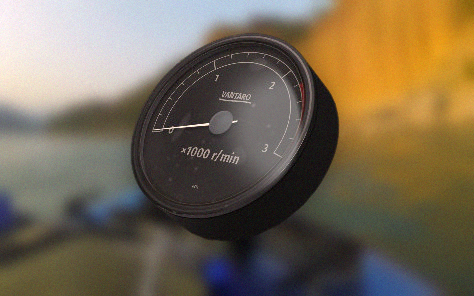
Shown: **0** rpm
